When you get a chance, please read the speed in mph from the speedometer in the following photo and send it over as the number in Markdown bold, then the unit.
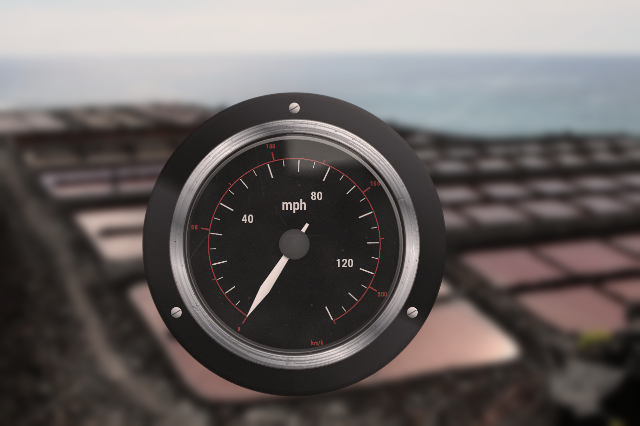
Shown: **0** mph
